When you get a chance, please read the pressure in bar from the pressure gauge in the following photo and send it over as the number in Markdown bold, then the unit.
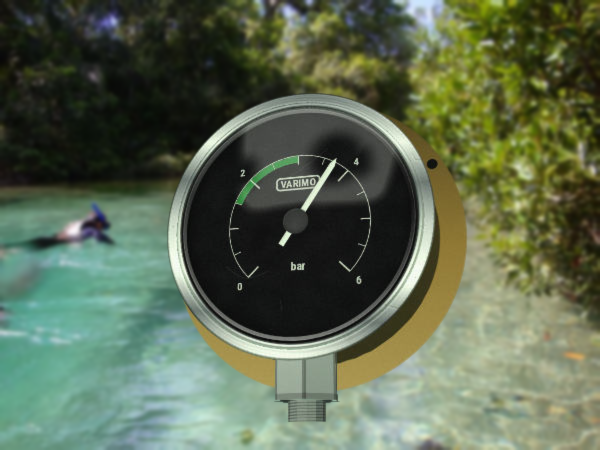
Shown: **3.75** bar
